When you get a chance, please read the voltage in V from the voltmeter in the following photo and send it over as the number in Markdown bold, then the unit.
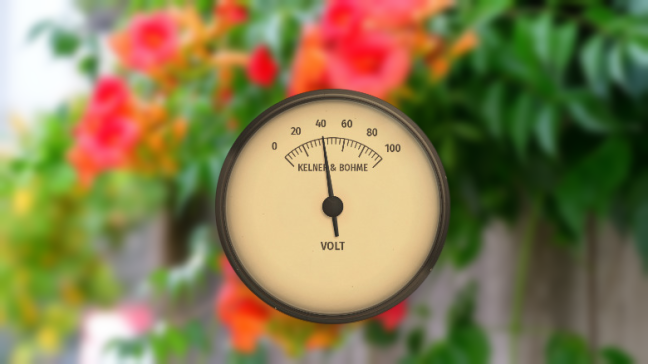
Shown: **40** V
